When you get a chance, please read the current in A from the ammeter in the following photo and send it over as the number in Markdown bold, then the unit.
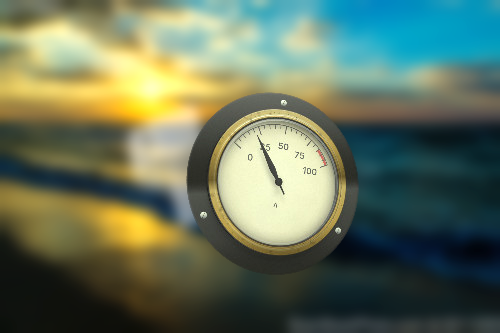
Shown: **20** A
